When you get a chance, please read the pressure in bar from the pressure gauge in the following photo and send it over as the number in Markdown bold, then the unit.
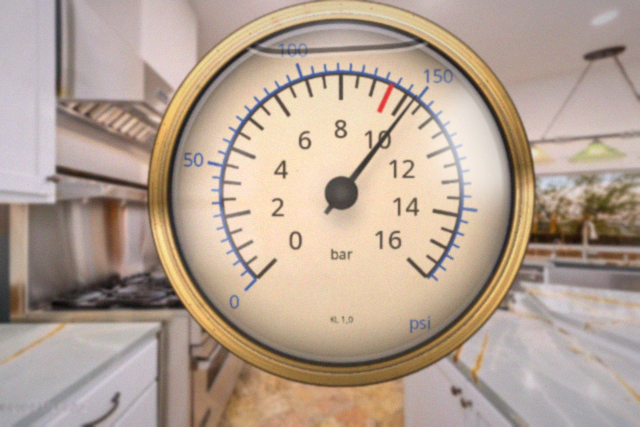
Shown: **10.25** bar
